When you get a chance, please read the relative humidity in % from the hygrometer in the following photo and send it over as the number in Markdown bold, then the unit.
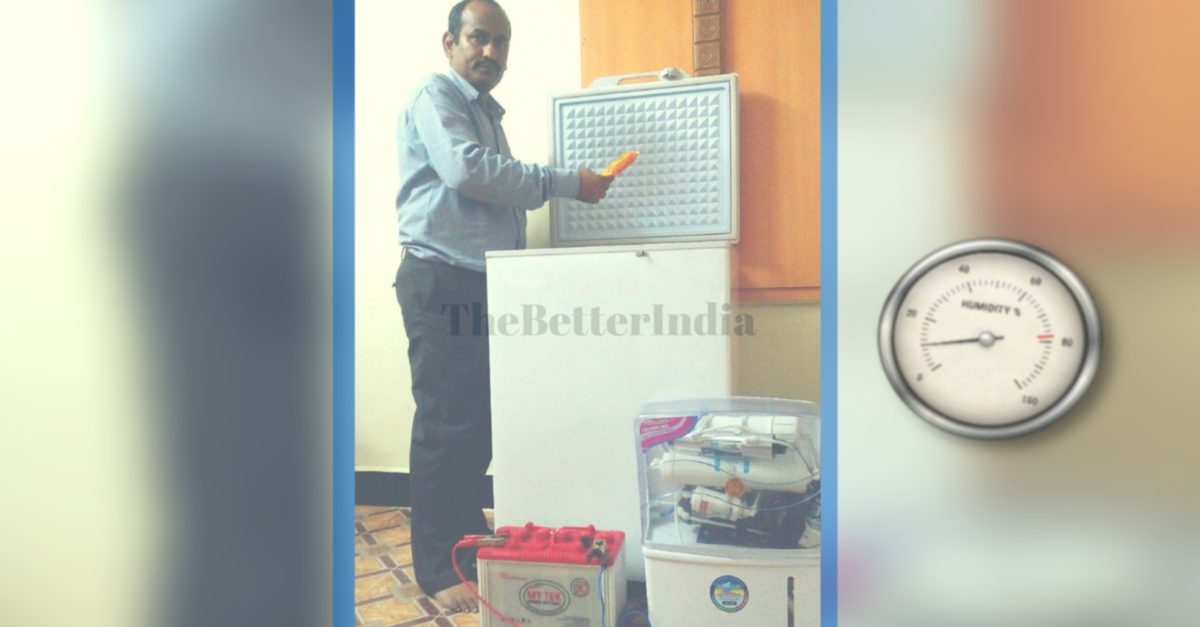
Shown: **10** %
